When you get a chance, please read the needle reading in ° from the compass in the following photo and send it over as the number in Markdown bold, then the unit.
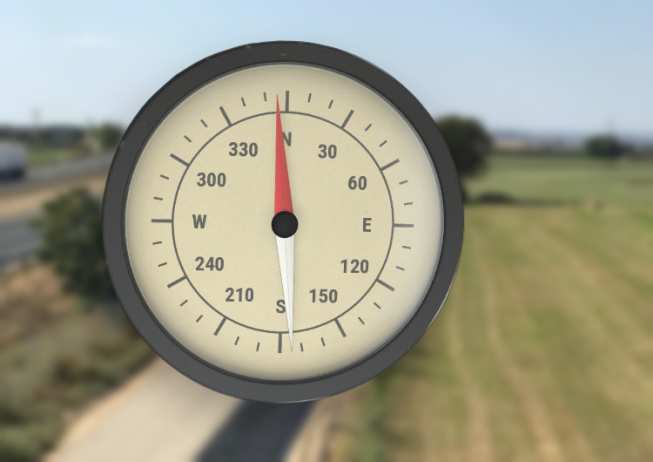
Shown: **355** °
